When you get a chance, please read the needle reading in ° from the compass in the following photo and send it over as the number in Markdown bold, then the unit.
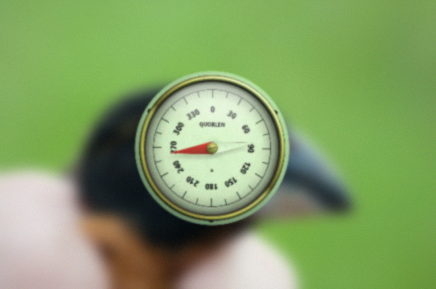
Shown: **262.5** °
